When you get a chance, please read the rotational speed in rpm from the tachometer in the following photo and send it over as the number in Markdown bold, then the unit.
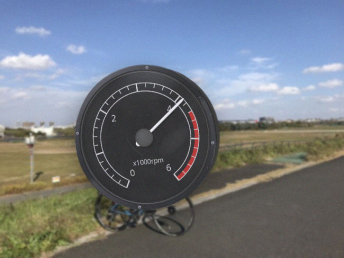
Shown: **4100** rpm
